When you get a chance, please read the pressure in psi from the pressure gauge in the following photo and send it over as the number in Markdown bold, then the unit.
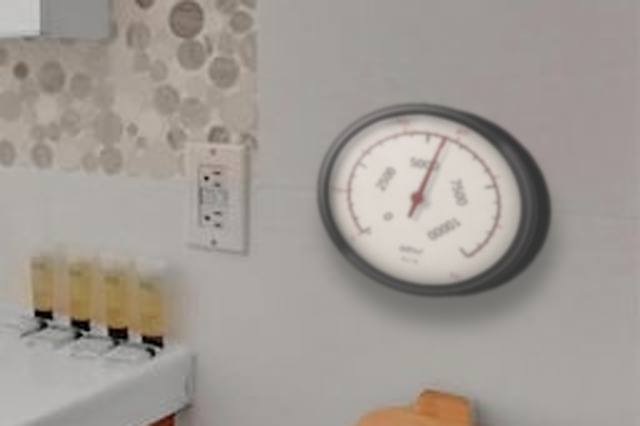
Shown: **5500** psi
